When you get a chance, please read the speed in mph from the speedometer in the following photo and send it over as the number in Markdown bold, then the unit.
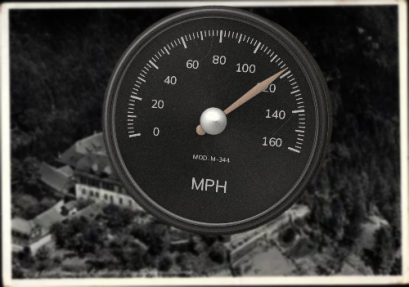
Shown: **118** mph
